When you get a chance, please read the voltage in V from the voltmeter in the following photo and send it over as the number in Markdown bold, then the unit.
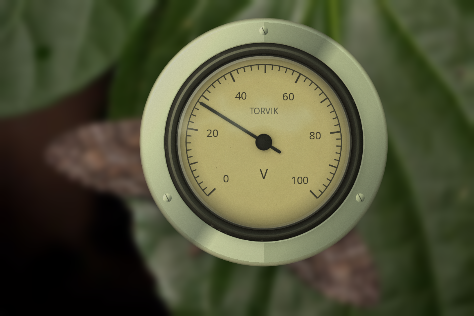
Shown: **28** V
